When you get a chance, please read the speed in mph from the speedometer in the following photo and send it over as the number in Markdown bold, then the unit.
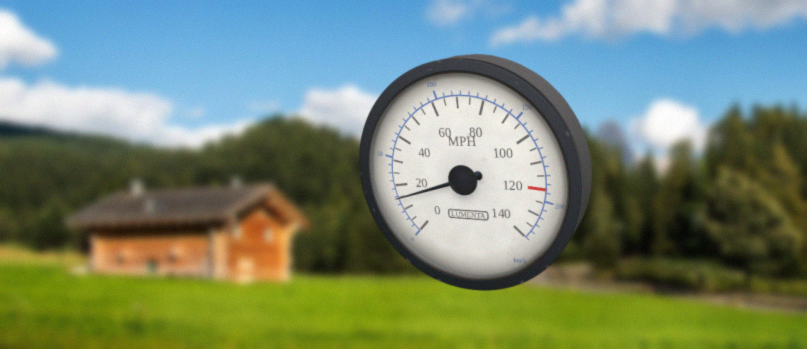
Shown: **15** mph
